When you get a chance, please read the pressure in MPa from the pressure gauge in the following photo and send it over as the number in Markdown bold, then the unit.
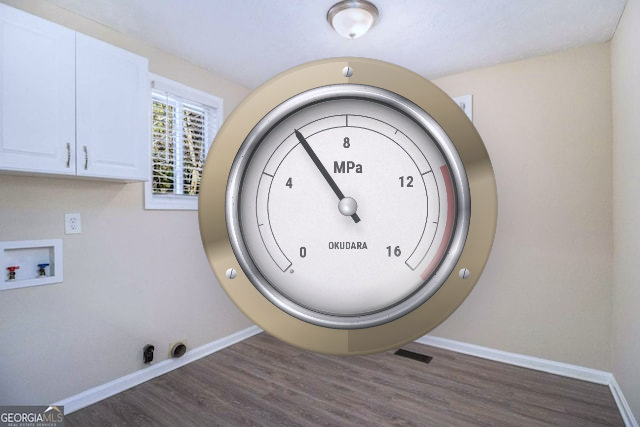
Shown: **6** MPa
